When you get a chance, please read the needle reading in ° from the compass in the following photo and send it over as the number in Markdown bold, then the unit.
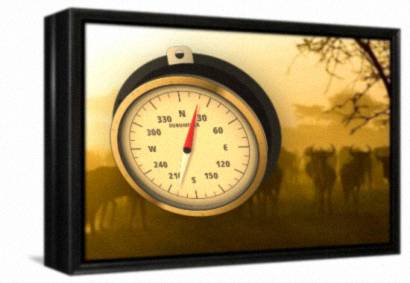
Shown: **20** °
